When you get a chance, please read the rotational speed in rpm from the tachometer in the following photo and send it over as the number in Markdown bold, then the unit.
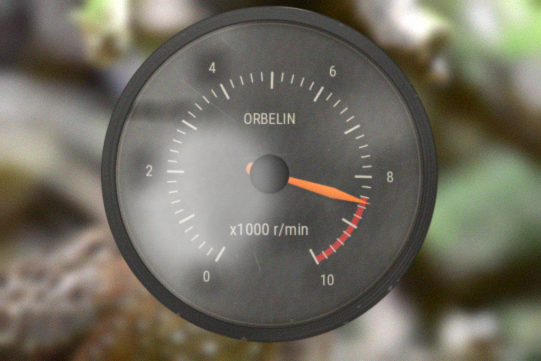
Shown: **8500** rpm
